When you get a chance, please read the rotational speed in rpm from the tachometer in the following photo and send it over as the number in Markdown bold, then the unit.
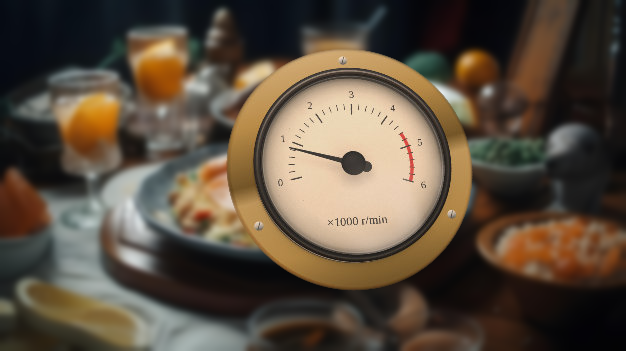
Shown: **800** rpm
